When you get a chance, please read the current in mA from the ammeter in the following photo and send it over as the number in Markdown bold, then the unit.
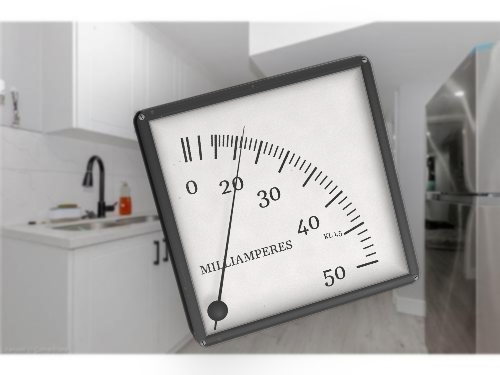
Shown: **21** mA
